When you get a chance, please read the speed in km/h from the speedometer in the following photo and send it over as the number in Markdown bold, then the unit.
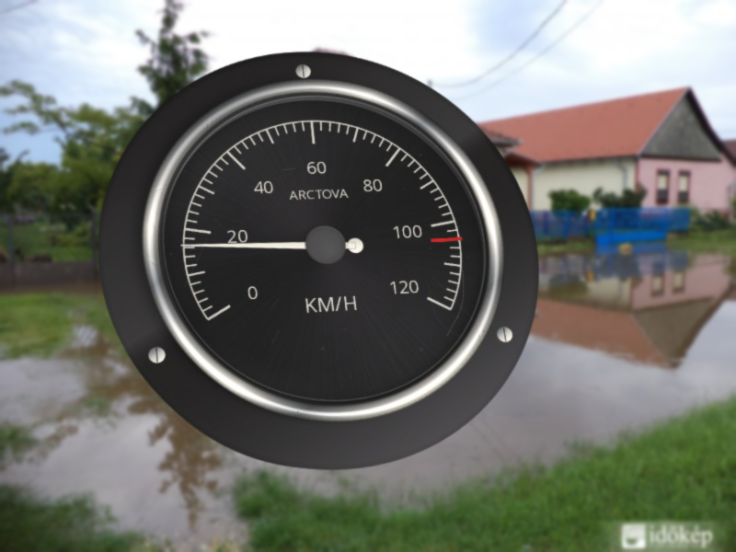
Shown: **16** km/h
